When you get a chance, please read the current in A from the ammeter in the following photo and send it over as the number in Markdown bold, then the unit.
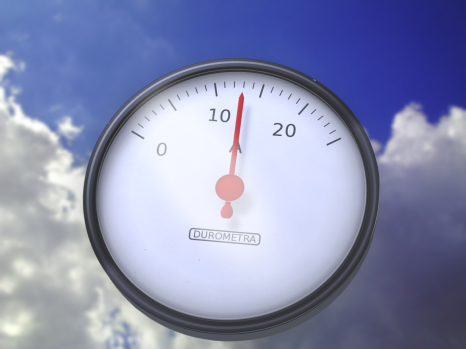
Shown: **13** A
